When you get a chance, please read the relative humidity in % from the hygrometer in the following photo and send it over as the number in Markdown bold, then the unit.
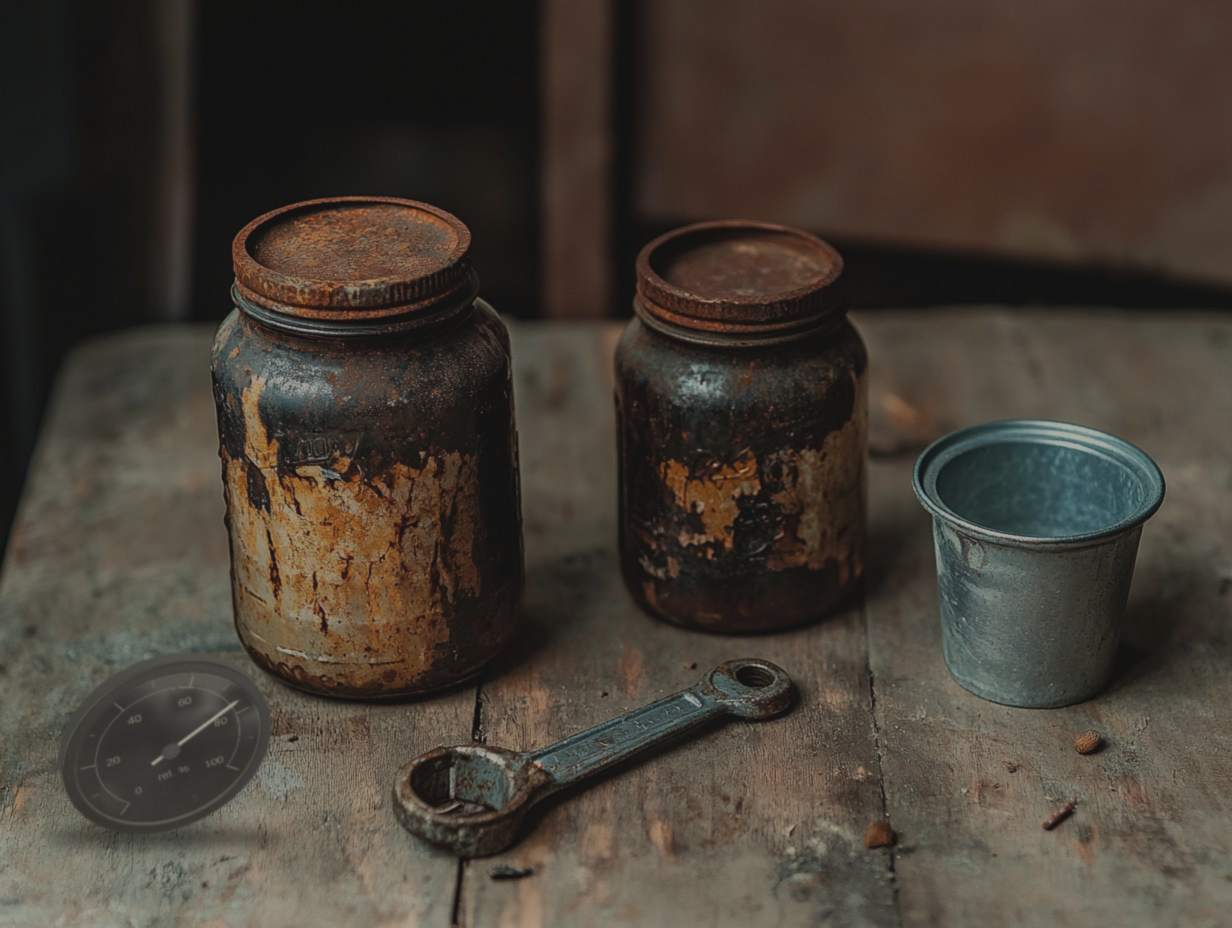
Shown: **75** %
